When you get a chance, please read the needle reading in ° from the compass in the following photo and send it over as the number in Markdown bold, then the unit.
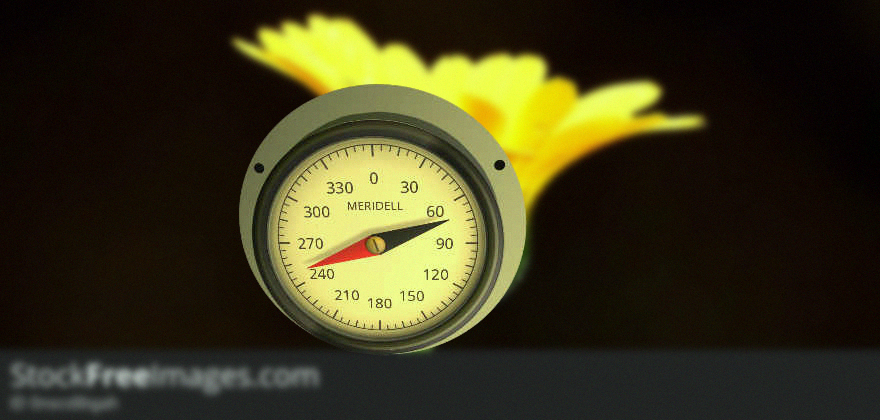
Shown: **250** °
